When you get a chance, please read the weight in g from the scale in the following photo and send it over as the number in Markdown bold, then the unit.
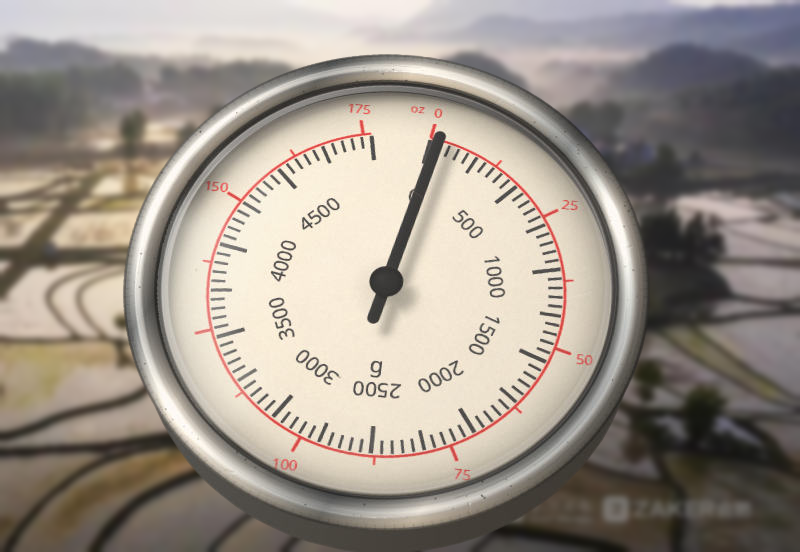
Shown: **50** g
